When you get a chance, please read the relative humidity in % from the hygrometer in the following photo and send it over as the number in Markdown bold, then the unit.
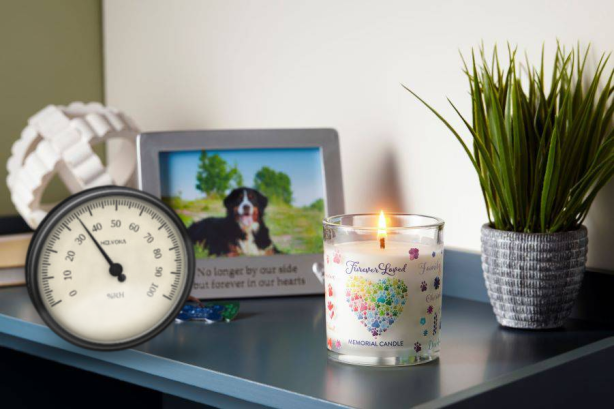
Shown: **35** %
